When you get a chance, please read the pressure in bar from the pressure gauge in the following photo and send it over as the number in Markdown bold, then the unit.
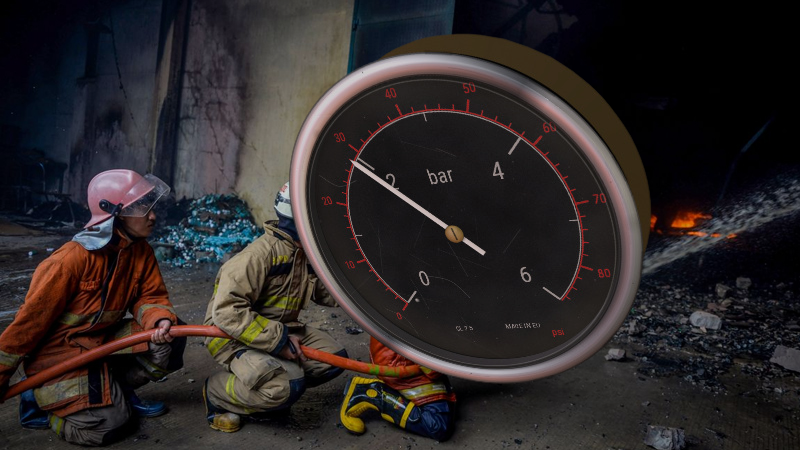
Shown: **2** bar
